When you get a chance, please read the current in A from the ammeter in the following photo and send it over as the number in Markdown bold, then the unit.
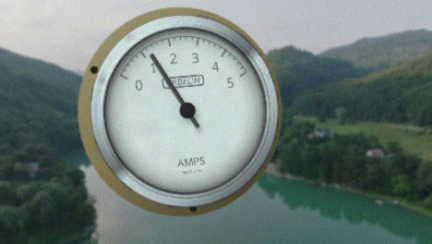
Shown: **1.2** A
